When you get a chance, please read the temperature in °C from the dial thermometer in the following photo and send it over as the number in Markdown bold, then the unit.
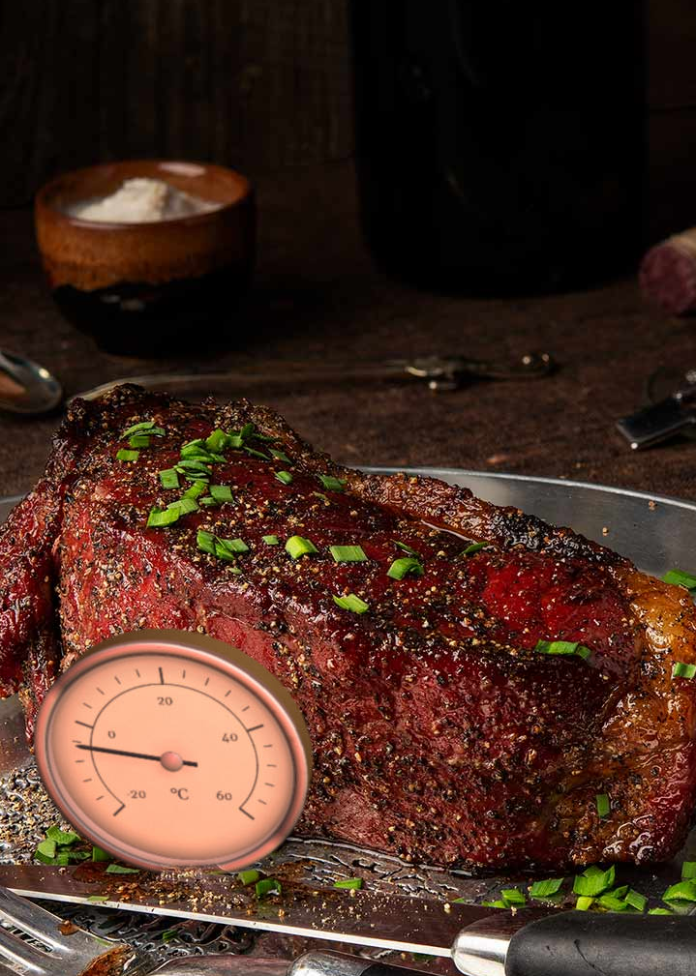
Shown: **-4** °C
